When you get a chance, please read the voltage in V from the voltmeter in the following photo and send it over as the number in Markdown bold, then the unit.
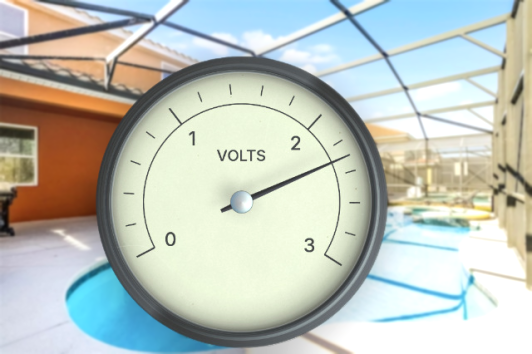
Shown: **2.3** V
